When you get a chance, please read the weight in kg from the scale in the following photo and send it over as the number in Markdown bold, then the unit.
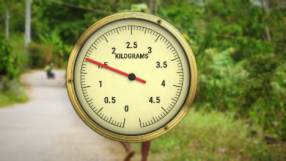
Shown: **1.5** kg
